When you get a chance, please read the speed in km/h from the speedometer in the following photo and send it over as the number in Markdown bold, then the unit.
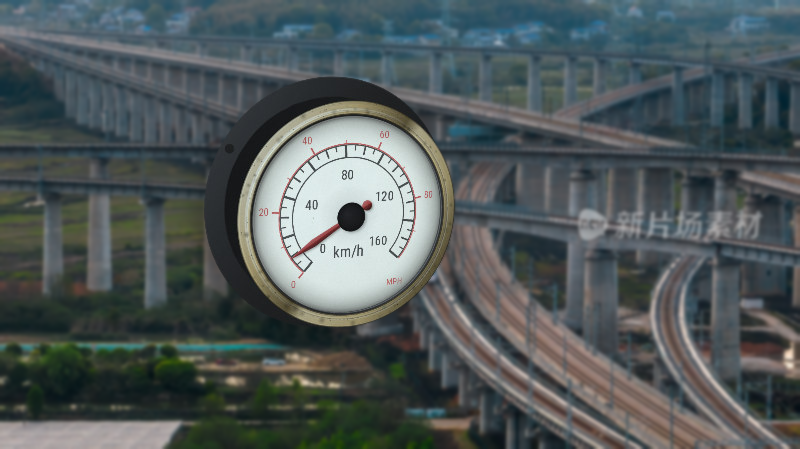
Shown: **10** km/h
